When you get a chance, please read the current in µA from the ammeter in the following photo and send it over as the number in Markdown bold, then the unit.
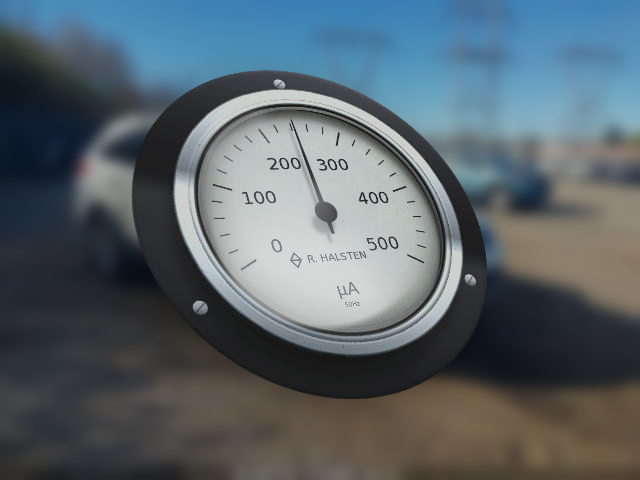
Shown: **240** µA
